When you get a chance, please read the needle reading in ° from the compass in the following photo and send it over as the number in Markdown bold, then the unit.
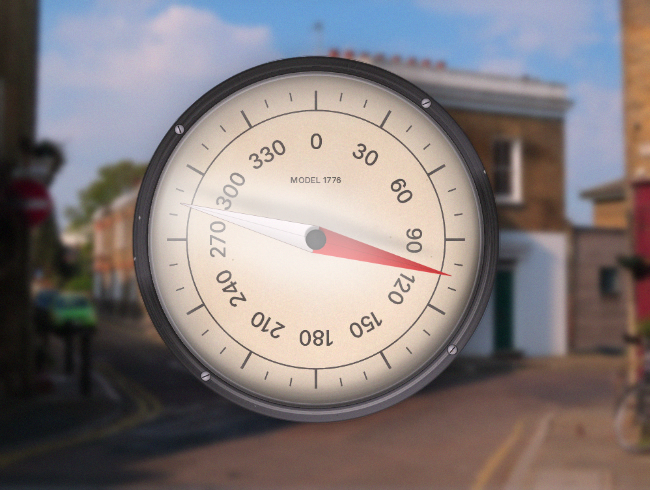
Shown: **105** °
